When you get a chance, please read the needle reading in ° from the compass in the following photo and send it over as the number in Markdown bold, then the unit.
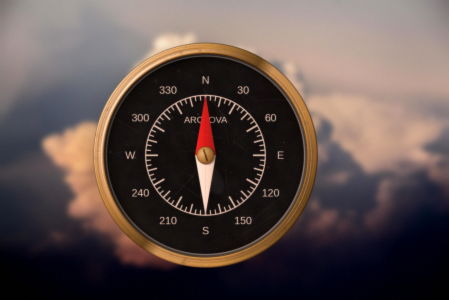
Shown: **0** °
